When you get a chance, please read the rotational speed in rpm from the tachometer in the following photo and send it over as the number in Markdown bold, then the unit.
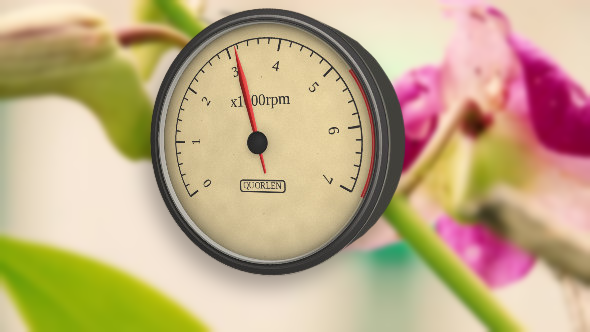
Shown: **3200** rpm
